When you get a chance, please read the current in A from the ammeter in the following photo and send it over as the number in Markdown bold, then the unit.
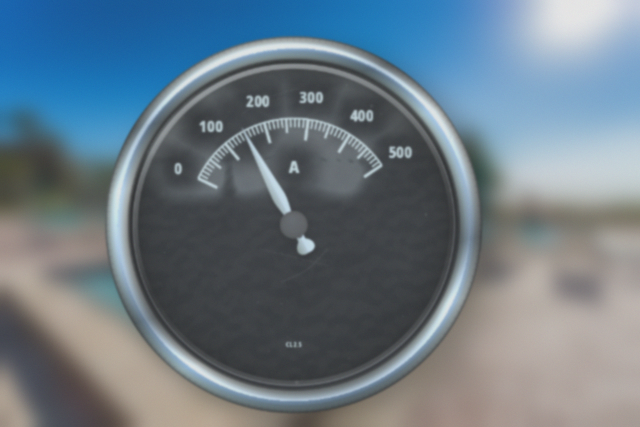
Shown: **150** A
